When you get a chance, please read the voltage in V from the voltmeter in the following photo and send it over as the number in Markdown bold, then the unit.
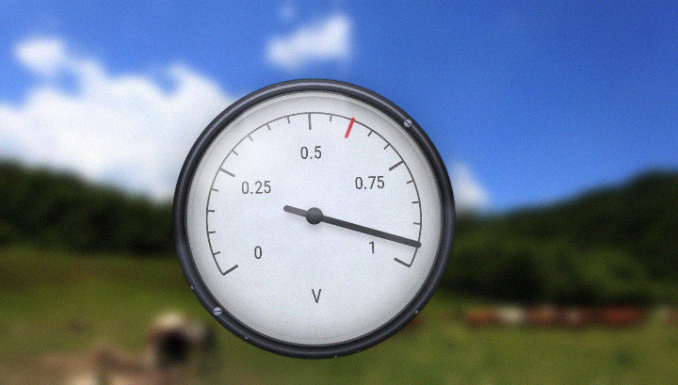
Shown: **0.95** V
